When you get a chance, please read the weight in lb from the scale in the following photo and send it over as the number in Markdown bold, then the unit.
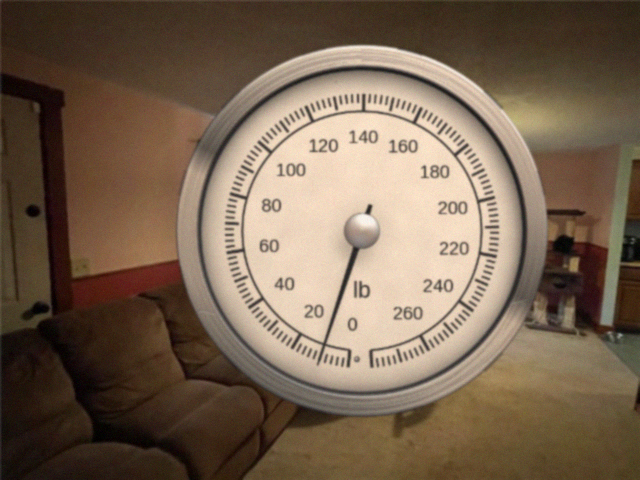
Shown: **10** lb
